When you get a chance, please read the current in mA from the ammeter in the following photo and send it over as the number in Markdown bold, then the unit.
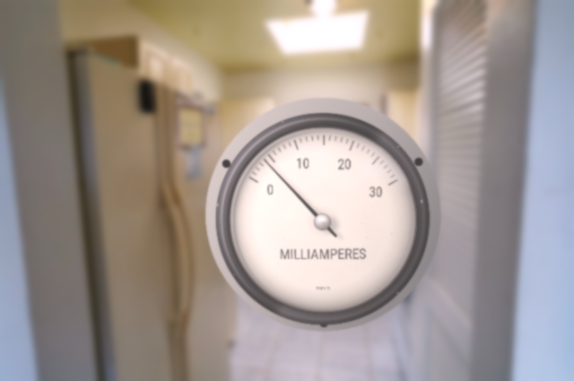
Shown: **4** mA
